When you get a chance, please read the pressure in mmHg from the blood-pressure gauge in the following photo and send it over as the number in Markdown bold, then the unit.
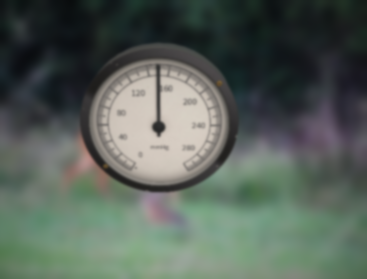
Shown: **150** mmHg
